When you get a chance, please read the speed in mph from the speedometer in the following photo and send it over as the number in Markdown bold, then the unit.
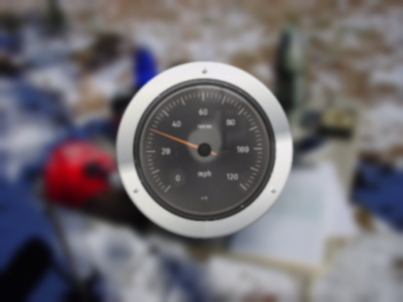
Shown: **30** mph
